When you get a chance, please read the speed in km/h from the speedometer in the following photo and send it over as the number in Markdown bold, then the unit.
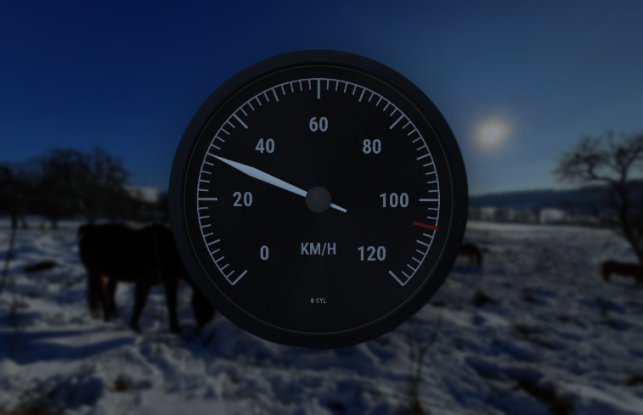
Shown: **30** km/h
